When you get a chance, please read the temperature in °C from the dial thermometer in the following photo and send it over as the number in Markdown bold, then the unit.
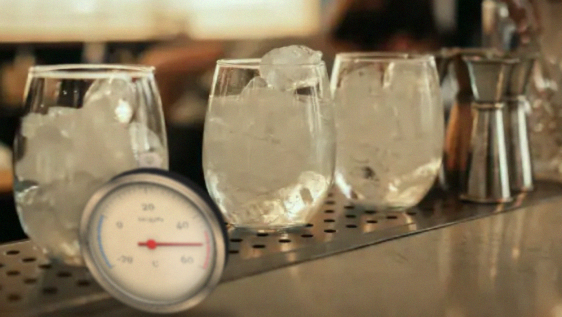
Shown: **50** °C
